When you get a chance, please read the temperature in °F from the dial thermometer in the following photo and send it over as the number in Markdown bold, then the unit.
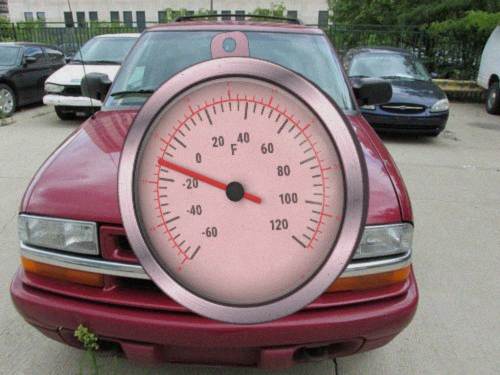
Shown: **-12** °F
